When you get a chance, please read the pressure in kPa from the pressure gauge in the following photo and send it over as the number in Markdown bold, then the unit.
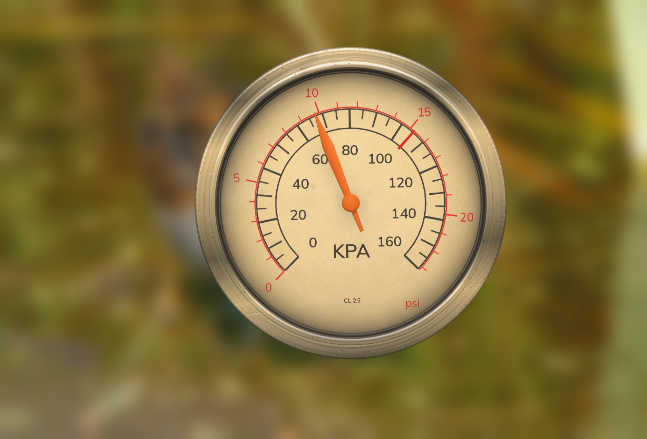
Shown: **67.5** kPa
